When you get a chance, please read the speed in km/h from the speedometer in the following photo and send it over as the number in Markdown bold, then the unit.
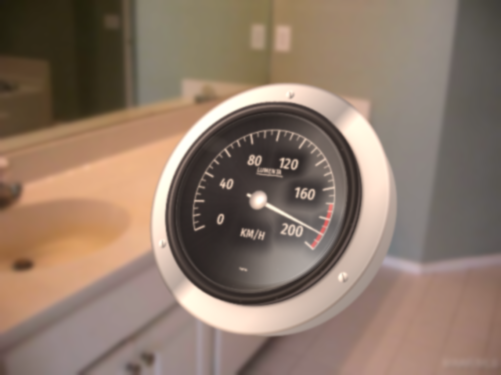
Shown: **190** km/h
